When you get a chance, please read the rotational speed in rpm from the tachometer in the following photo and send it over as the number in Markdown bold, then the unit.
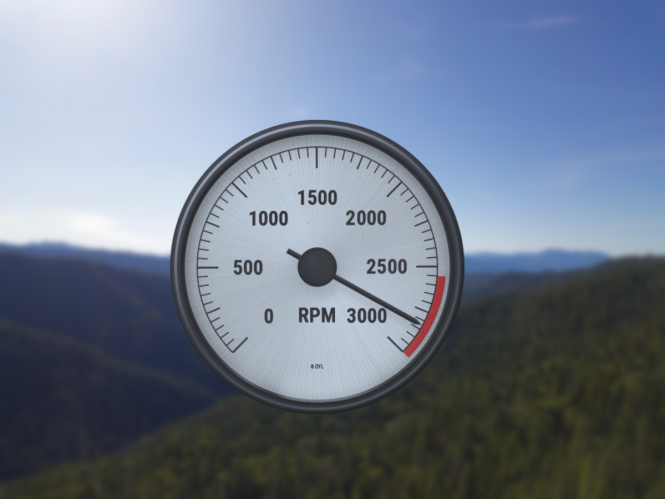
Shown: **2825** rpm
